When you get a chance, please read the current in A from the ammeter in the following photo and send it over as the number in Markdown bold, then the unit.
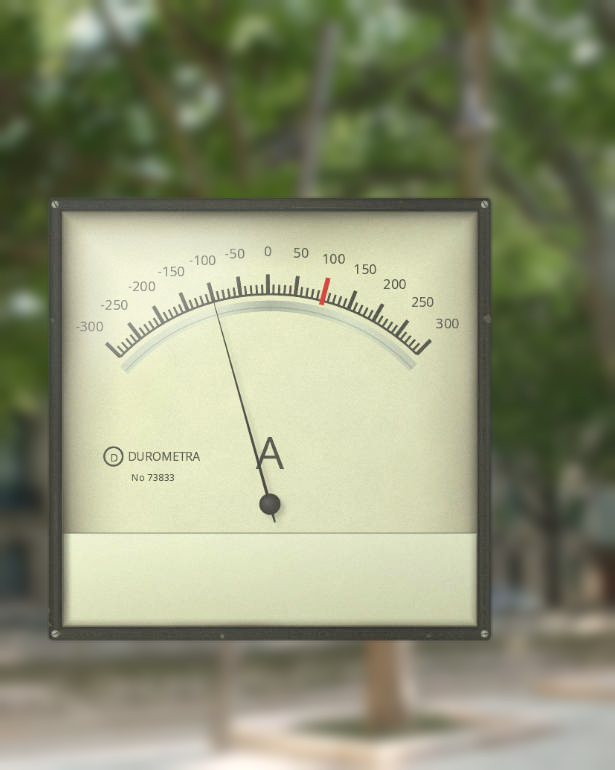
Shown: **-100** A
